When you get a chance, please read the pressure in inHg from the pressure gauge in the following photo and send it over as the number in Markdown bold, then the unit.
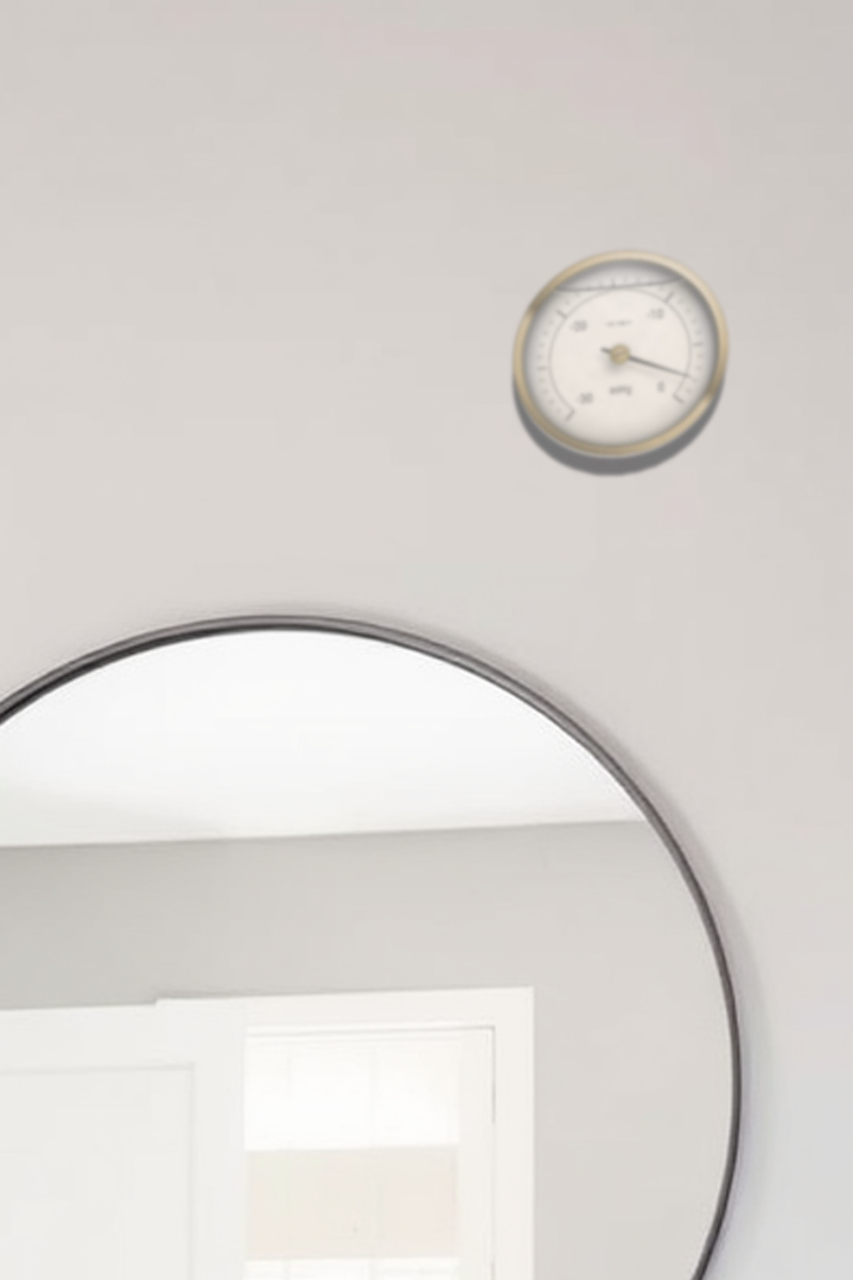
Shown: **-2** inHg
